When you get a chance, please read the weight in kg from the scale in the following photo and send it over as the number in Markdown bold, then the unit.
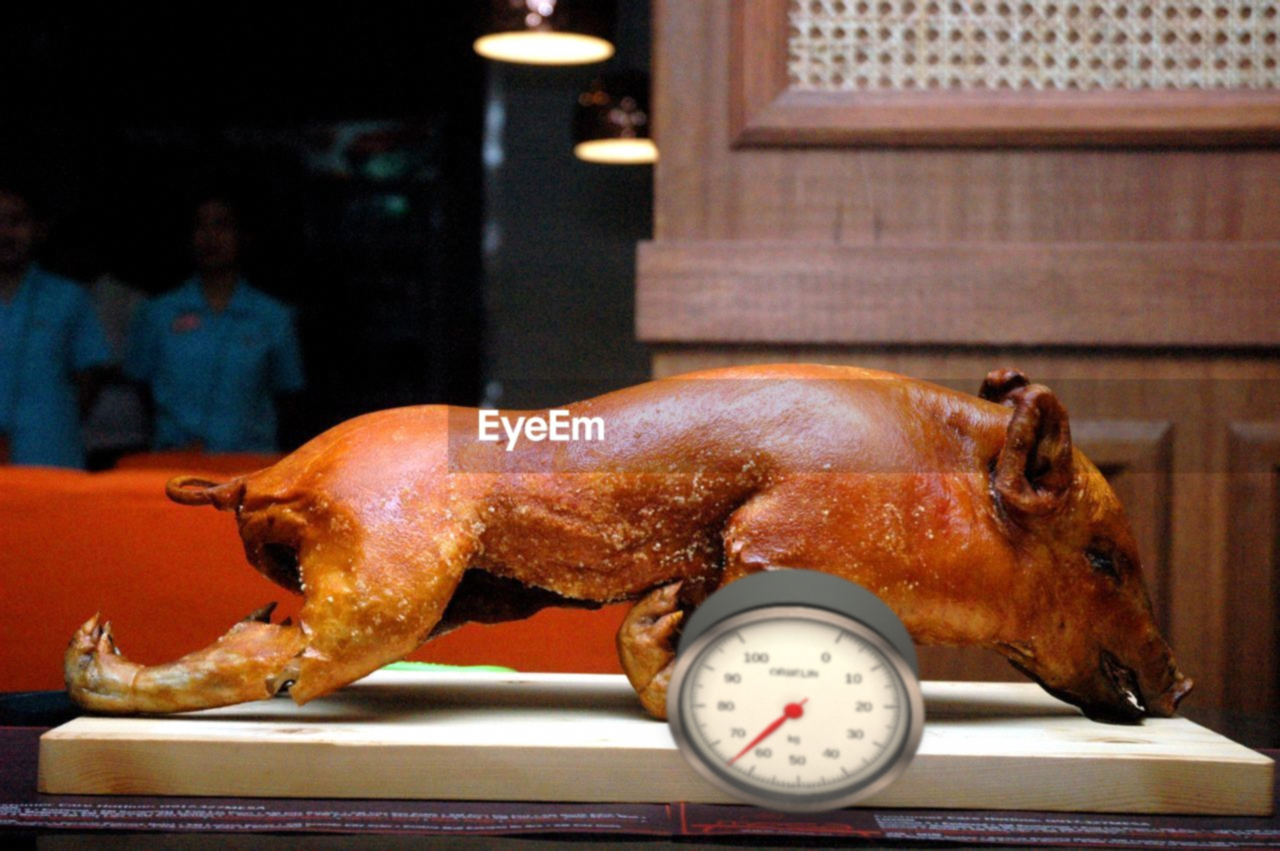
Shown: **65** kg
